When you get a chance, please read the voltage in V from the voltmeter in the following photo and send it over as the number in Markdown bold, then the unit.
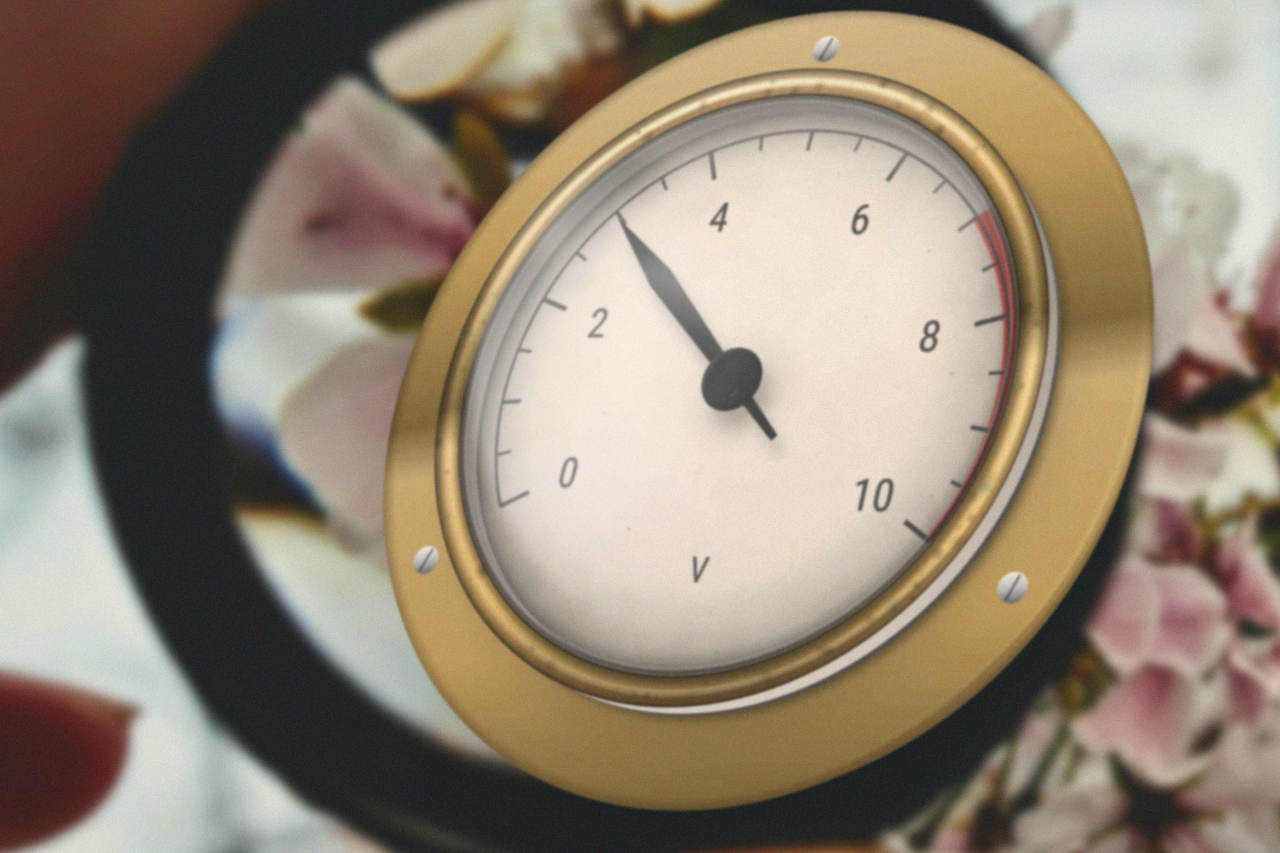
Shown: **3** V
